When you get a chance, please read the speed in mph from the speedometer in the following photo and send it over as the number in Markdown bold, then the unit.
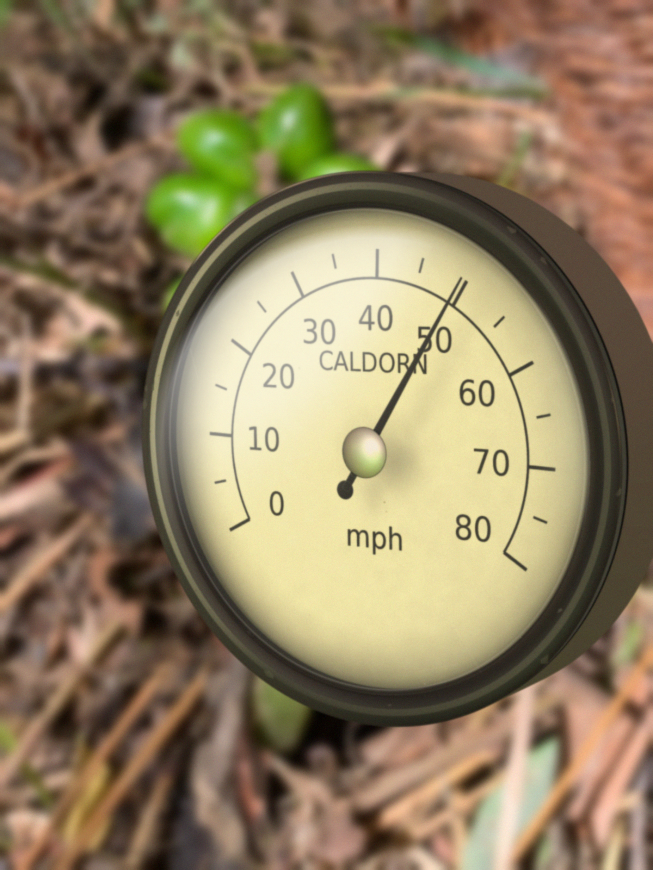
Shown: **50** mph
